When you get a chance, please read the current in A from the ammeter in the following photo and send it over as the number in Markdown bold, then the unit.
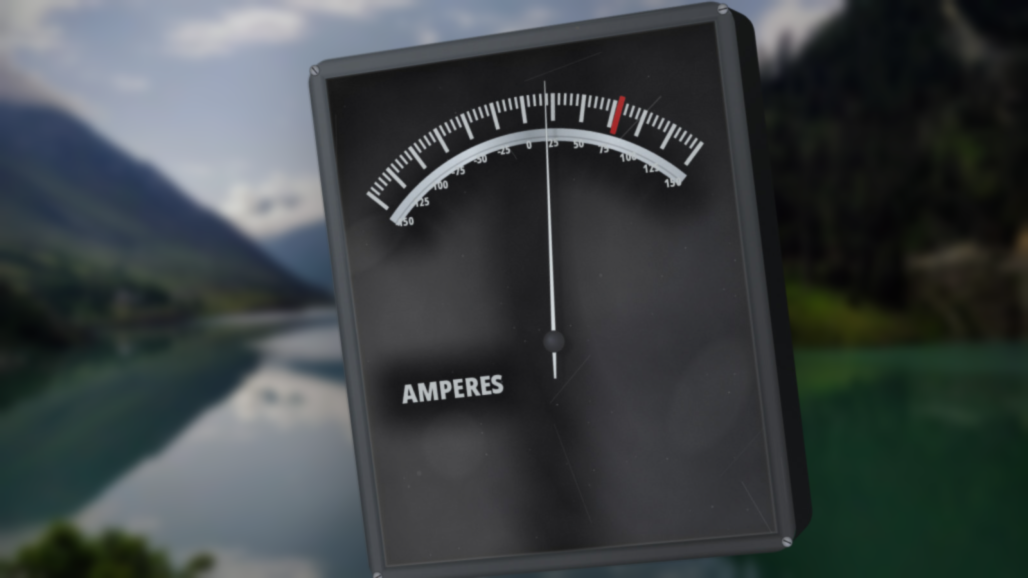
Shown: **20** A
